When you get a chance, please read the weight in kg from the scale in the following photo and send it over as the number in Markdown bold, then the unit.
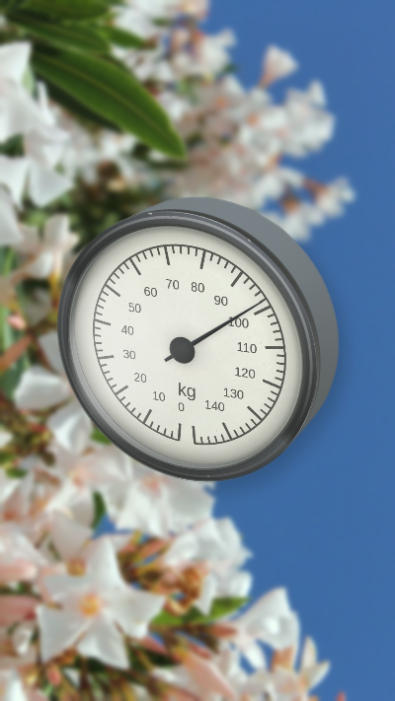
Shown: **98** kg
